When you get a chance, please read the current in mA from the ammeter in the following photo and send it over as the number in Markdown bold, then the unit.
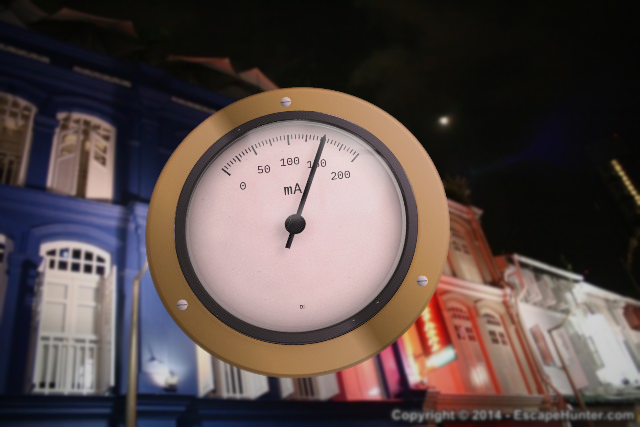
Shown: **150** mA
